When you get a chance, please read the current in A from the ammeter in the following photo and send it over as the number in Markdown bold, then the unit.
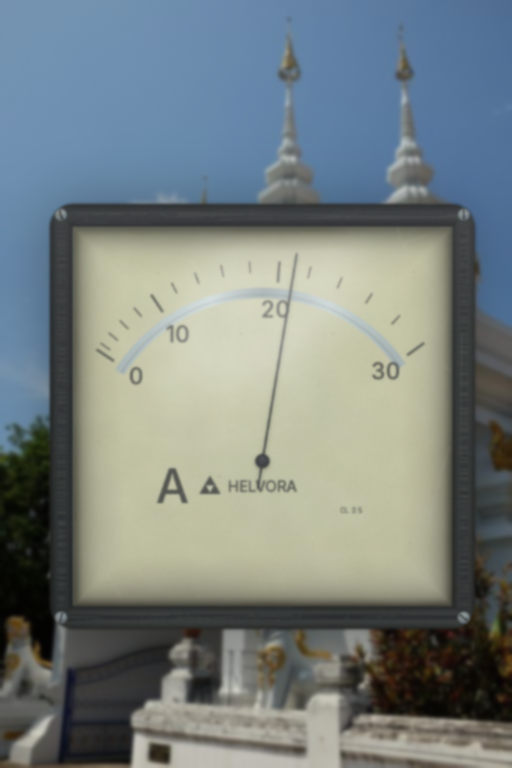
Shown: **21** A
